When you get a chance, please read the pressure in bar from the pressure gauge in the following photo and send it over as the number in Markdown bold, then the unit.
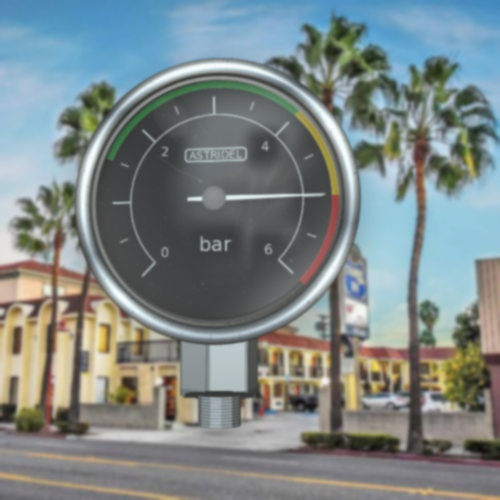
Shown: **5** bar
